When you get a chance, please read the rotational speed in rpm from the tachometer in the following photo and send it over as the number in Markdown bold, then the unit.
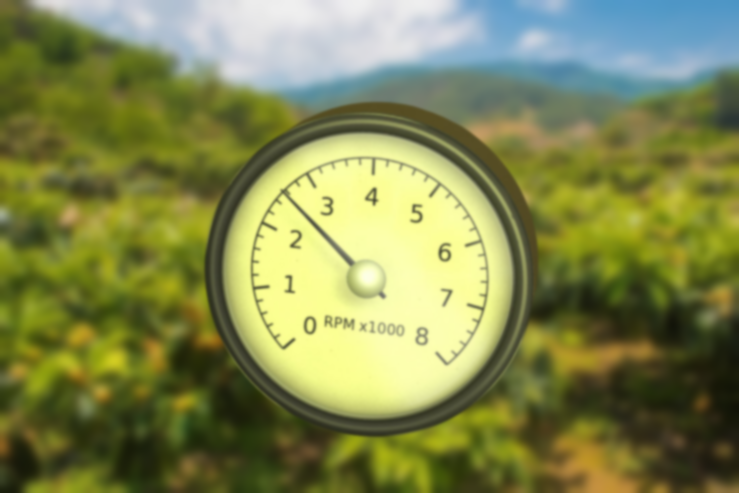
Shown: **2600** rpm
